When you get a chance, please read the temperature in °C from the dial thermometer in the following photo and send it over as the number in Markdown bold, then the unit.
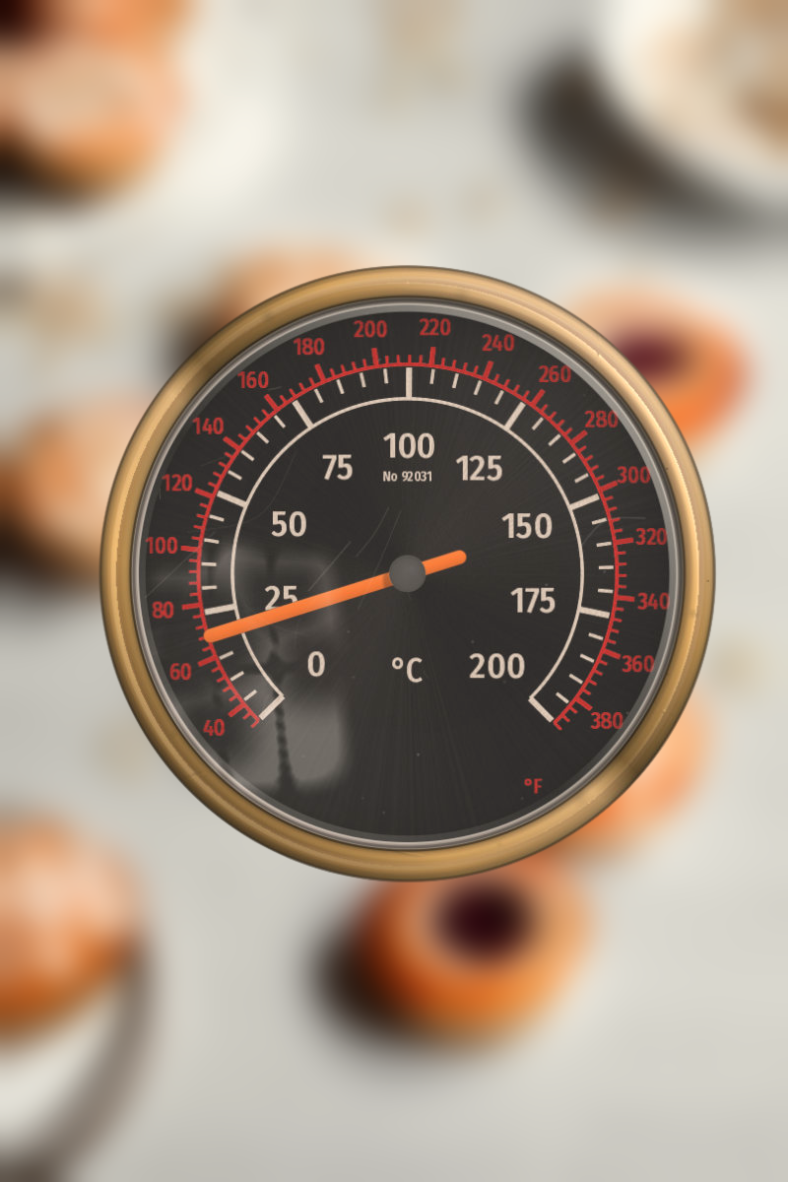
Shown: **20** °C
